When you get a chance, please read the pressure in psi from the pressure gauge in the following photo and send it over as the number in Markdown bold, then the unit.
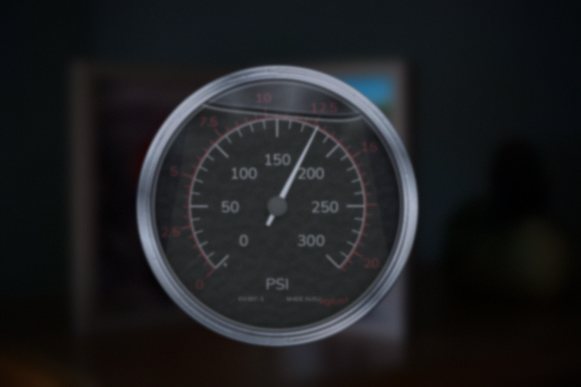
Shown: **180** psi
